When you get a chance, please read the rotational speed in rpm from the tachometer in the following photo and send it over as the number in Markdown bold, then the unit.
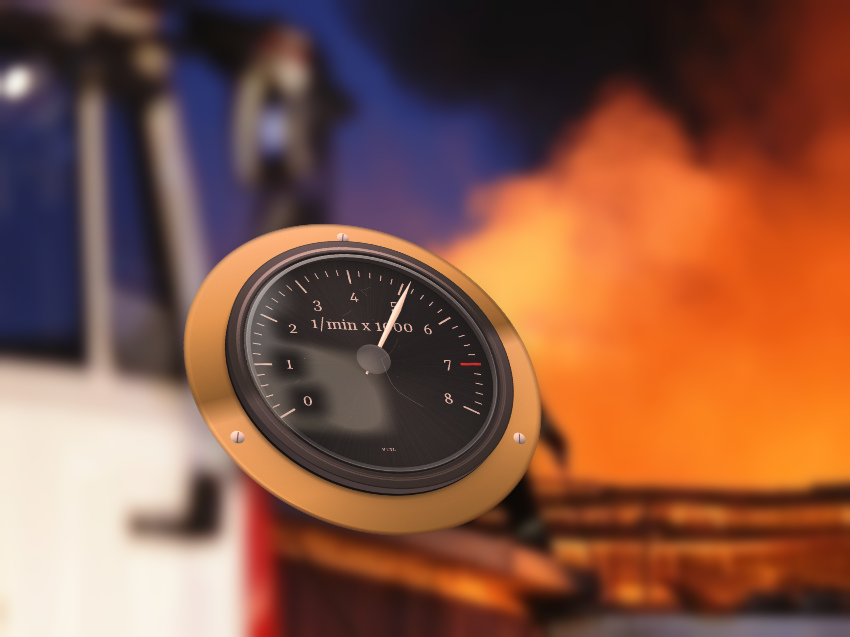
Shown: **5100** rpm
